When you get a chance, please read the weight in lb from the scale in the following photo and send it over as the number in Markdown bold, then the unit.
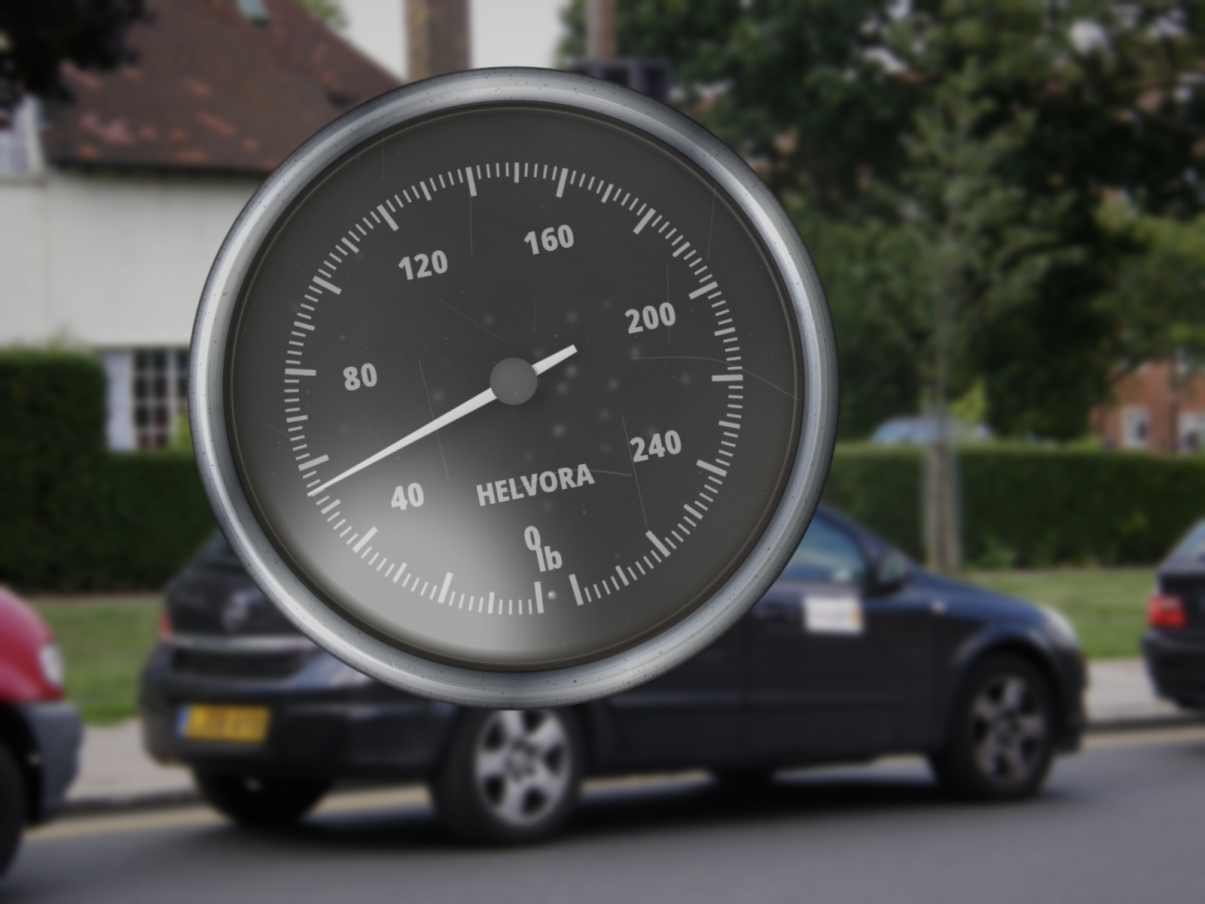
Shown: **54** lb
